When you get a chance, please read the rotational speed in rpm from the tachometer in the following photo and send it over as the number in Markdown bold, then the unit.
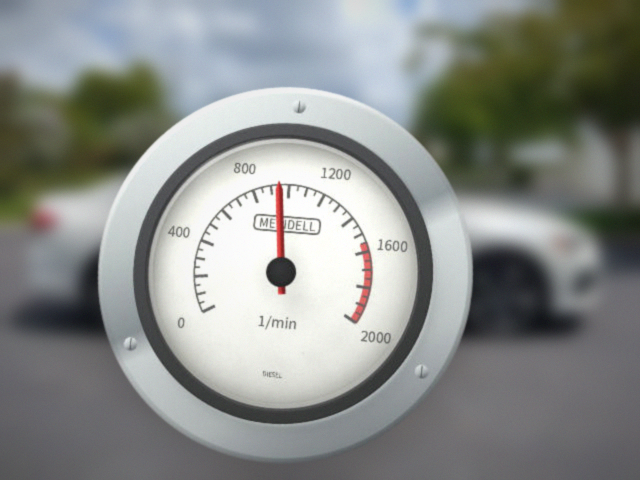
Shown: **950** rpm
